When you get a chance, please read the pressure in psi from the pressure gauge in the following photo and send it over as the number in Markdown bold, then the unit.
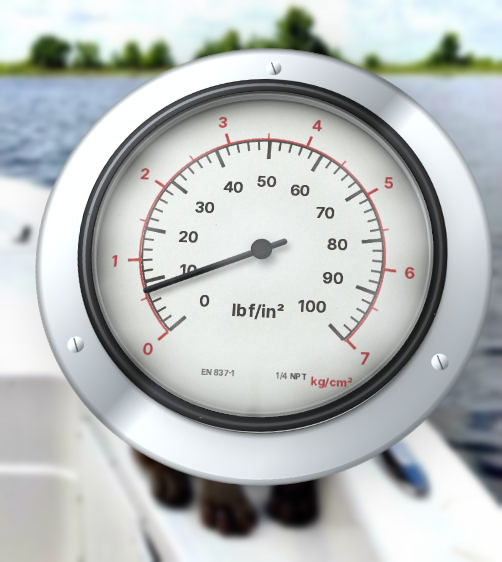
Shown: **8** psi
